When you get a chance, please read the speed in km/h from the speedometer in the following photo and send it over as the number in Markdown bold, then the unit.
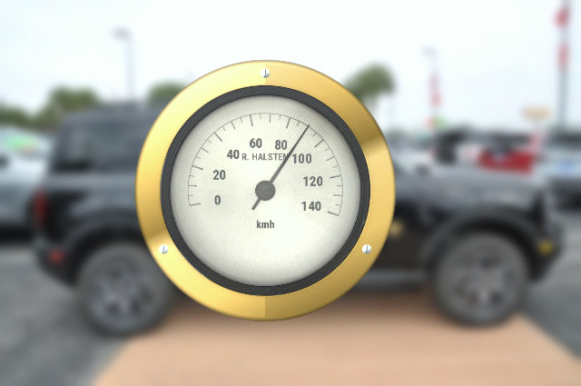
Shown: **90** km/h
